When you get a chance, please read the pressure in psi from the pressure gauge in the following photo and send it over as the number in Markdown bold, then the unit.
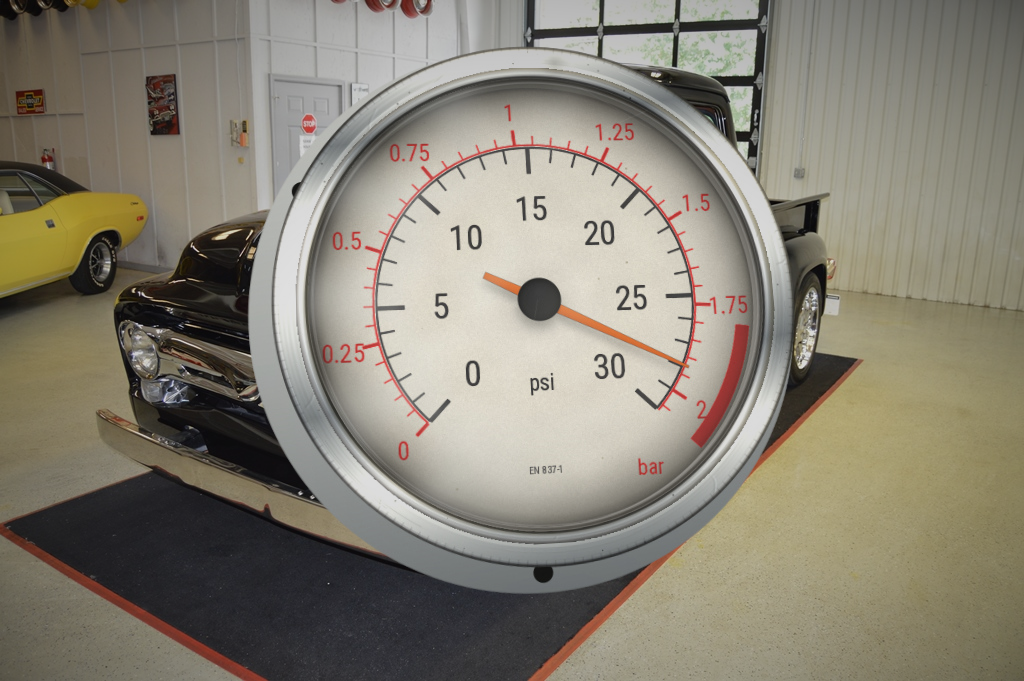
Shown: **28** psi
